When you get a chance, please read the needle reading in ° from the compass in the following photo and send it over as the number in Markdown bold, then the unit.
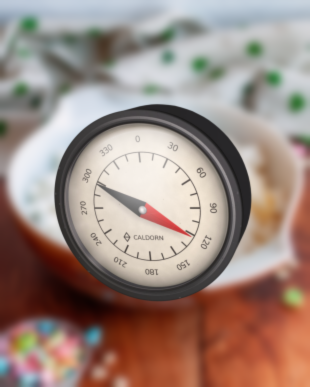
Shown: **120** °
